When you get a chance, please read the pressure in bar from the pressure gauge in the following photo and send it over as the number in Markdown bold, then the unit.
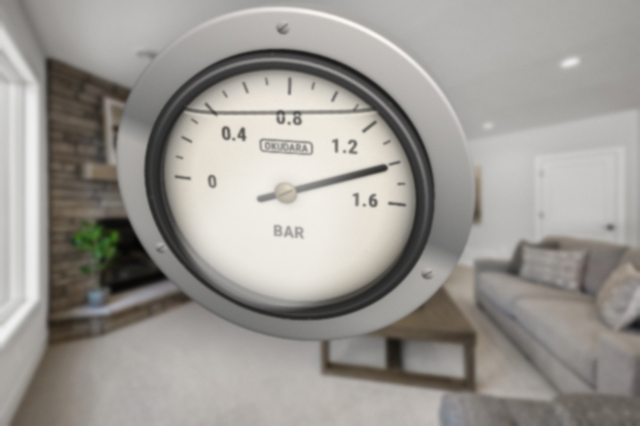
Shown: **1.4** bar
